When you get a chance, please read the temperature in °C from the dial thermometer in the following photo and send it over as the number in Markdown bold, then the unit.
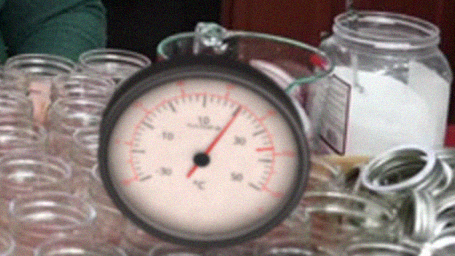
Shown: **20** °C
